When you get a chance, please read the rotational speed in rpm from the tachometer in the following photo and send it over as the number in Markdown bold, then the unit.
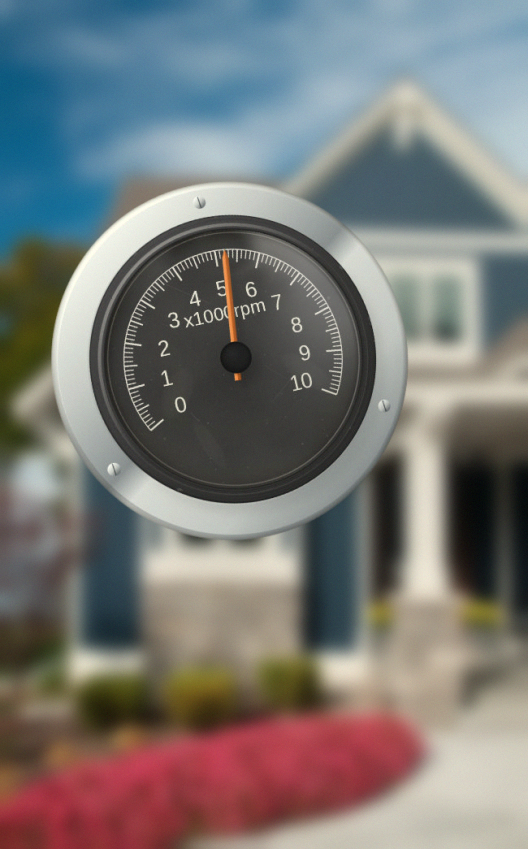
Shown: **5200** rpm
